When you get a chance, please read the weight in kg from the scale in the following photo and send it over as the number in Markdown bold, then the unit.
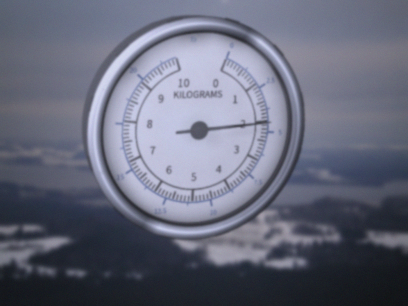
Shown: **2** kg
